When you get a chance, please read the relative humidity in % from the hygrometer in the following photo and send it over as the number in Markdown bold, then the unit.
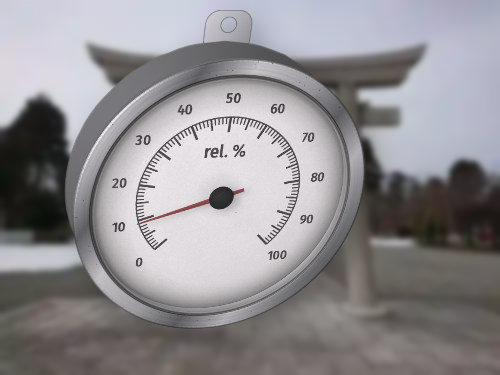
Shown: **10** %
